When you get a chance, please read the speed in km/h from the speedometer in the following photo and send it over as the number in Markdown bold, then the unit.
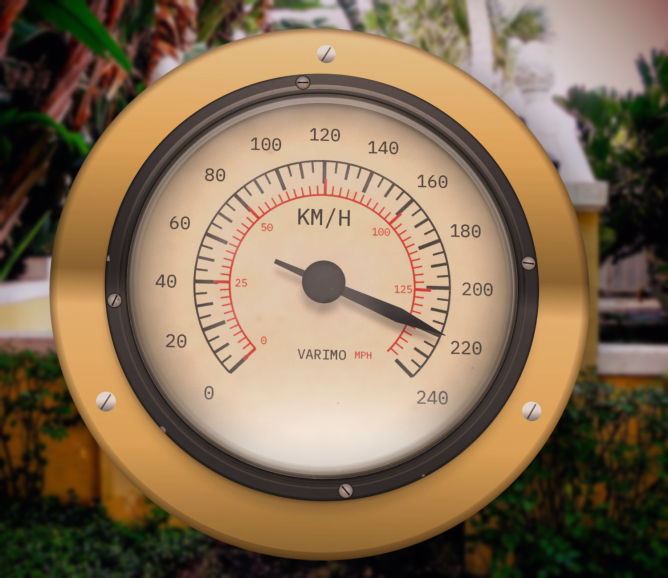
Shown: **220** km/h
